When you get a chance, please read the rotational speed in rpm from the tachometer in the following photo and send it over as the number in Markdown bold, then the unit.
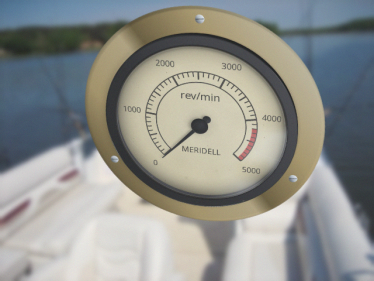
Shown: **0** rpm
